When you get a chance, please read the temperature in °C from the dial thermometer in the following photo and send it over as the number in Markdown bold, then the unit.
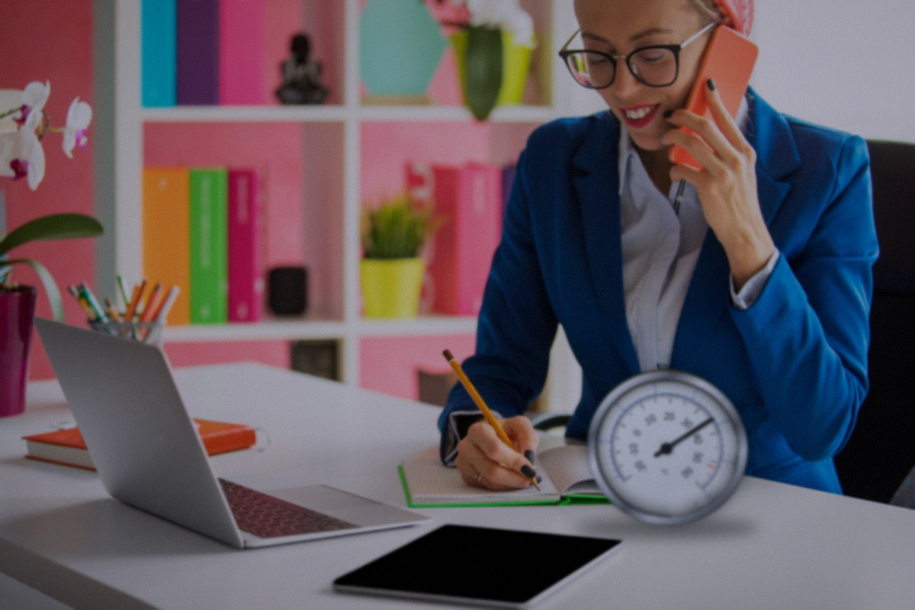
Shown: **35** °C
